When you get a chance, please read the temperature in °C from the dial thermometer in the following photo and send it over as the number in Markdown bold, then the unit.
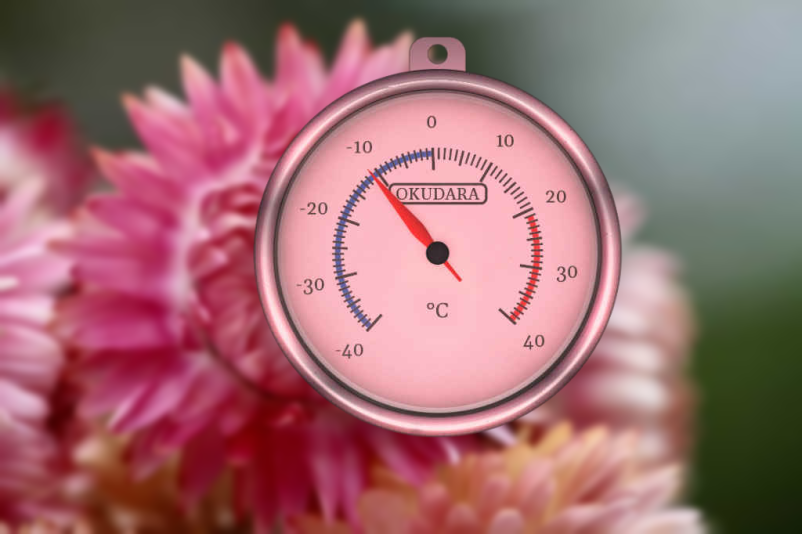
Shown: **-11** °C
